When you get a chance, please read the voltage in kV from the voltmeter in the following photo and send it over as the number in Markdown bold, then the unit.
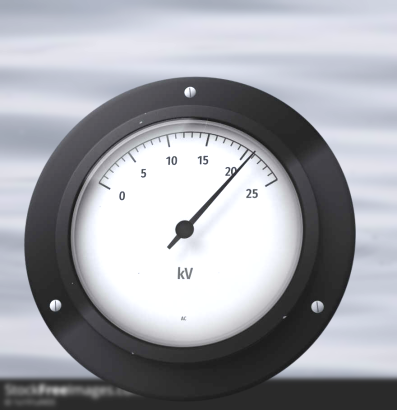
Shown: **21** kV
